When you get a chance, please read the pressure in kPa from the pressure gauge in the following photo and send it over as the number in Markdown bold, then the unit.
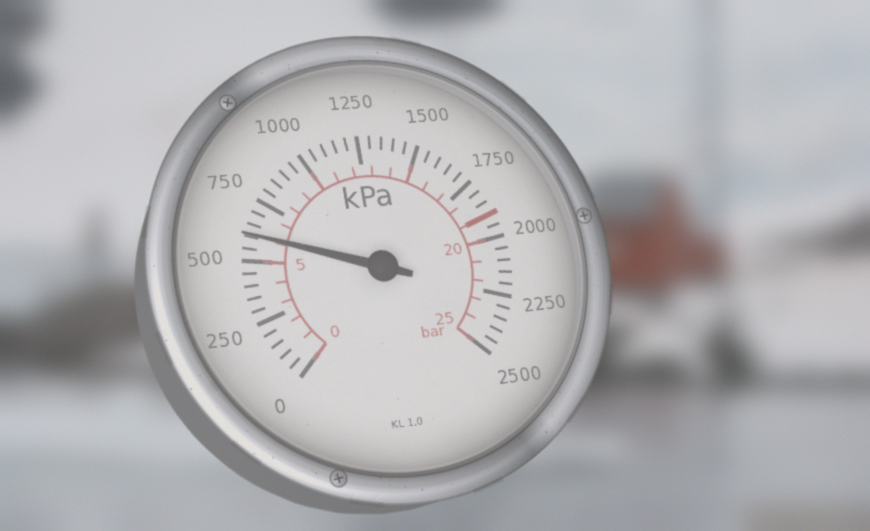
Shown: **600** kPa
